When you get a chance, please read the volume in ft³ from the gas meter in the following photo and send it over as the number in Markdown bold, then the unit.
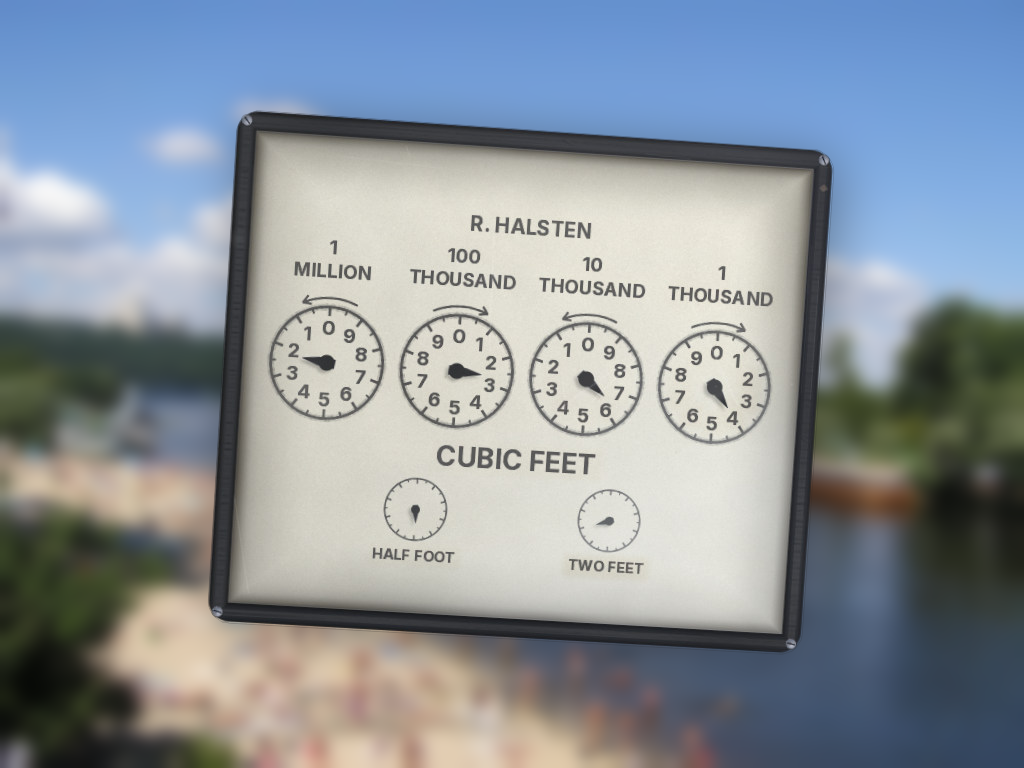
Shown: **226400** ft³
